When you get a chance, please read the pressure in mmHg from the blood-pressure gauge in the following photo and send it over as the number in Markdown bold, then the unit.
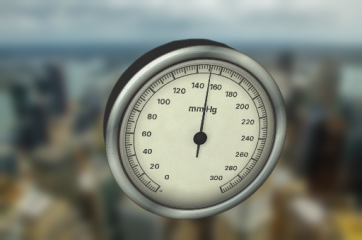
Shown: **150** mmHg
